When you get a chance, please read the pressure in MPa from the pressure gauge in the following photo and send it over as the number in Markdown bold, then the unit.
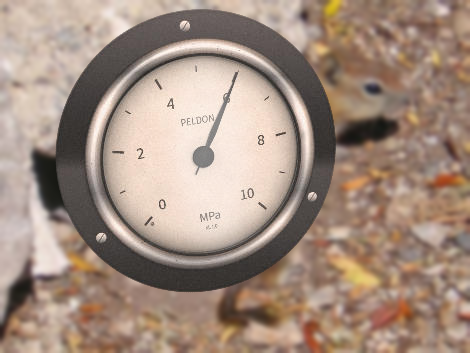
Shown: **6** MPa
